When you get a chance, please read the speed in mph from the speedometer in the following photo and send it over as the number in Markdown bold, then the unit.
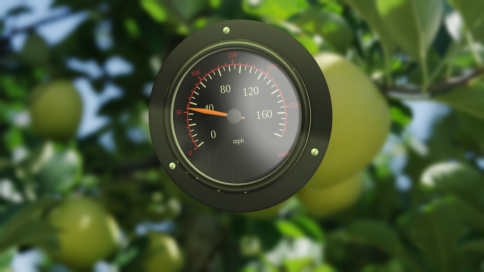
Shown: **35** mph
